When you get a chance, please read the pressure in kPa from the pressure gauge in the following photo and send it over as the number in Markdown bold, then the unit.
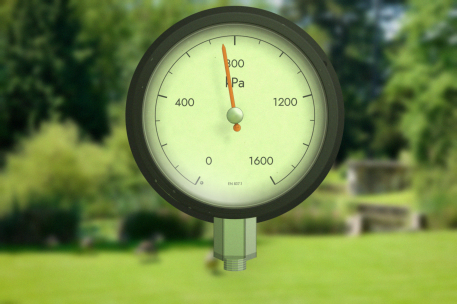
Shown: **750** kPa
